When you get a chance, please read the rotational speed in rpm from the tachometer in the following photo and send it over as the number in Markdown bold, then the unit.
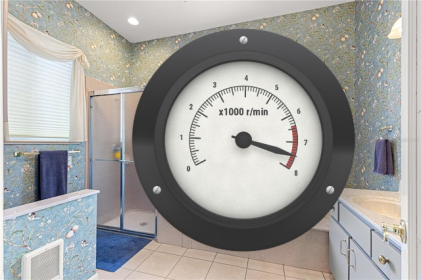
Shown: **7500** rpm
